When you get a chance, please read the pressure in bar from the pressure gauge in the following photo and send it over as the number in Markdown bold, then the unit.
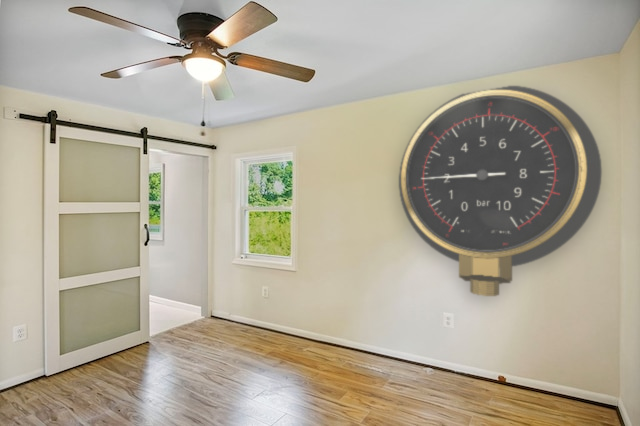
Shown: **2** bar
